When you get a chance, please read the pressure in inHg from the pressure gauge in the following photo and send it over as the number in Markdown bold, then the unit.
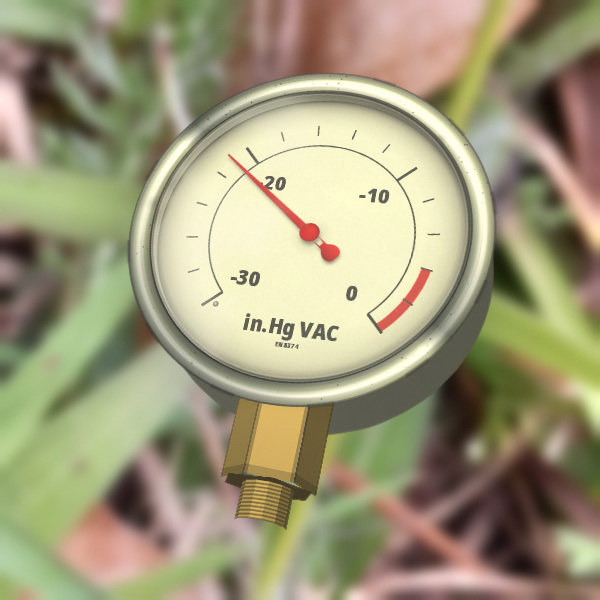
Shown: **-21** inHg
